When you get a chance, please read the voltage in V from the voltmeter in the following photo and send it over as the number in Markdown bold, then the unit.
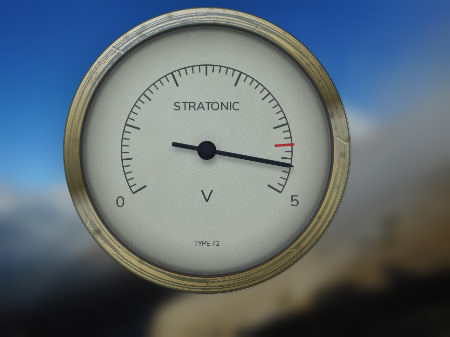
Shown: **4.6** V
